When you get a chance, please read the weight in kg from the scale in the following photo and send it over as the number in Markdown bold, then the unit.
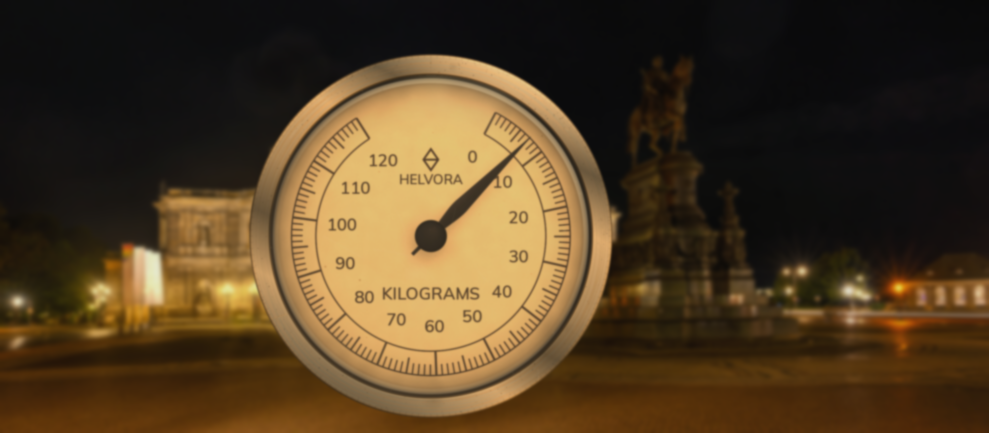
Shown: **7** kg
